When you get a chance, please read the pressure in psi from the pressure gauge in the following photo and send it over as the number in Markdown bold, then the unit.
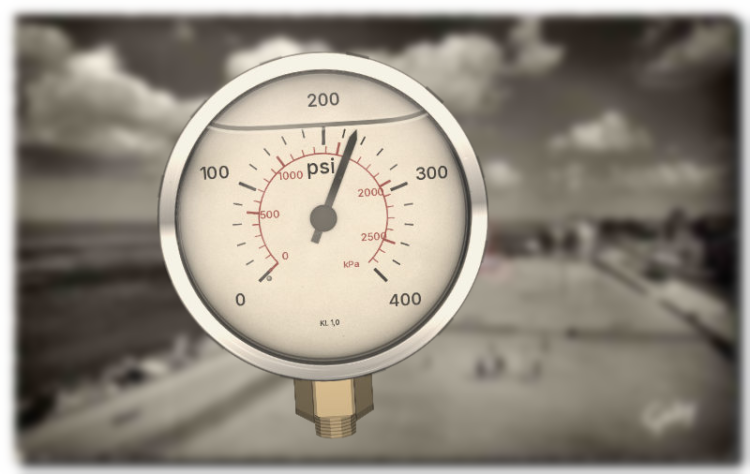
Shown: **230** psi
